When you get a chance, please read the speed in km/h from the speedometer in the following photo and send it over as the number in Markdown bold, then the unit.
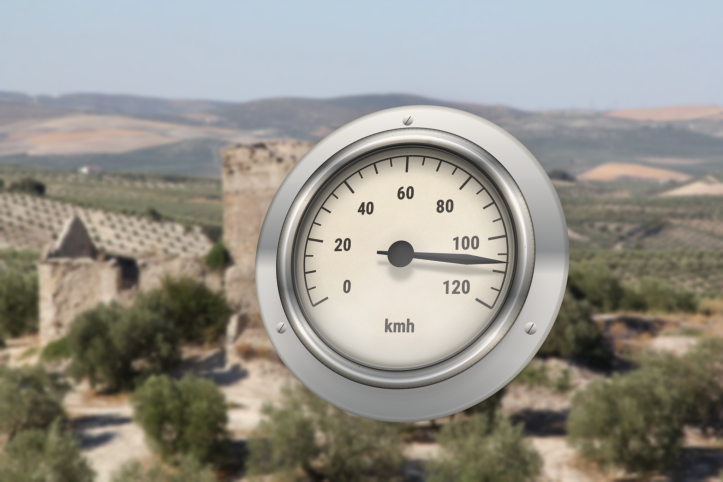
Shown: **107.5** km/h
